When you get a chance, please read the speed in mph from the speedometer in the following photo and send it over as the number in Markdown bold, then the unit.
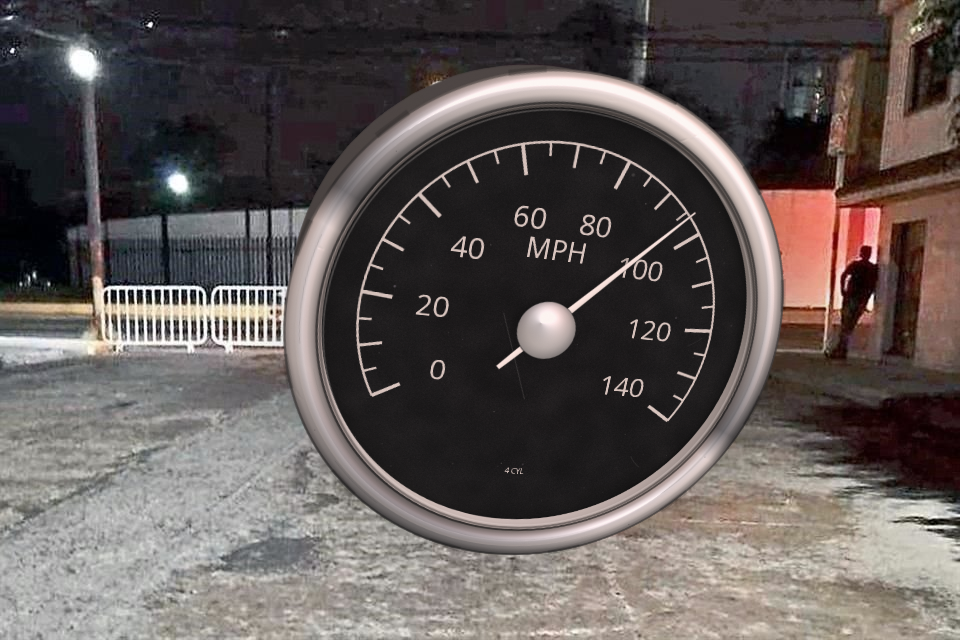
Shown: **95** mph
